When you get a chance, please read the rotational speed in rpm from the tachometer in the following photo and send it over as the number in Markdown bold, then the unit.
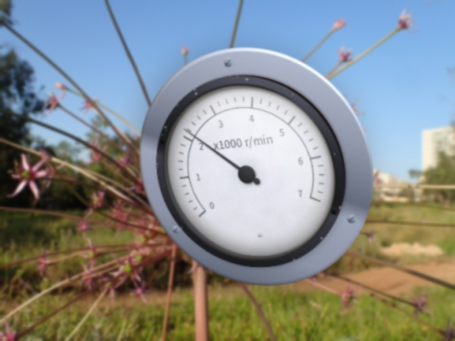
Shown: **2200** rpm
